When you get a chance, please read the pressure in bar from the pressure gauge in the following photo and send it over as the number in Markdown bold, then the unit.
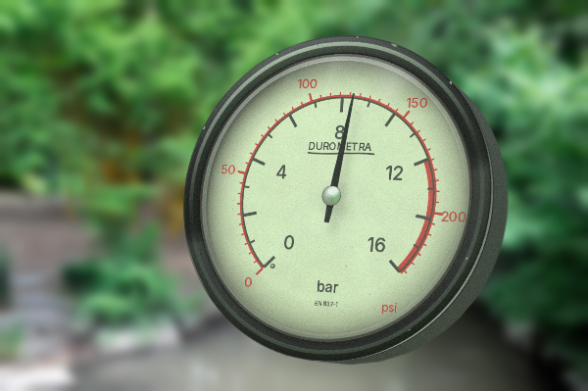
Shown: **8.5** bar
